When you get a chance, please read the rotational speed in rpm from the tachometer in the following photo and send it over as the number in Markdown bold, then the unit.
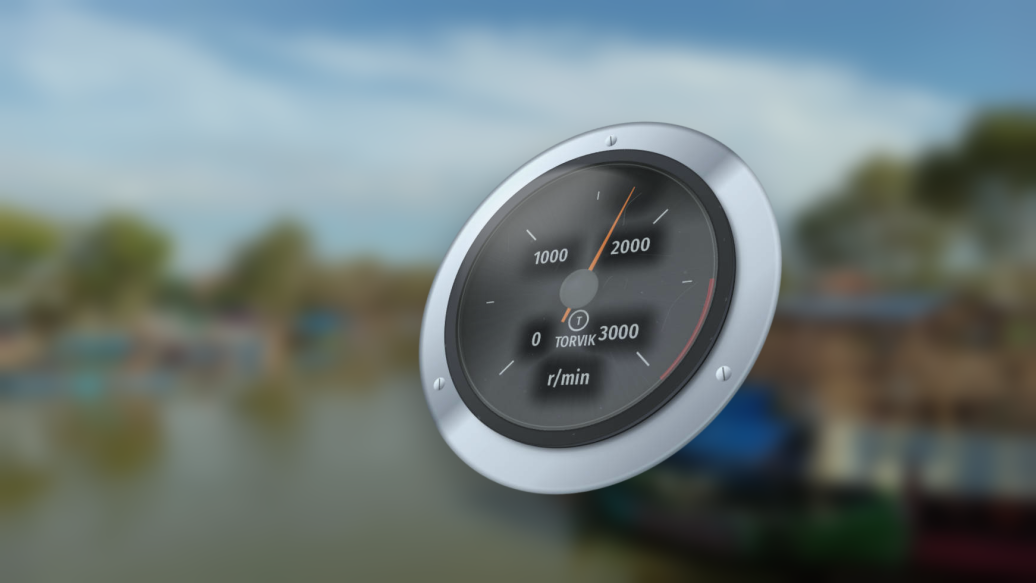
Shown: **1750** rpm
